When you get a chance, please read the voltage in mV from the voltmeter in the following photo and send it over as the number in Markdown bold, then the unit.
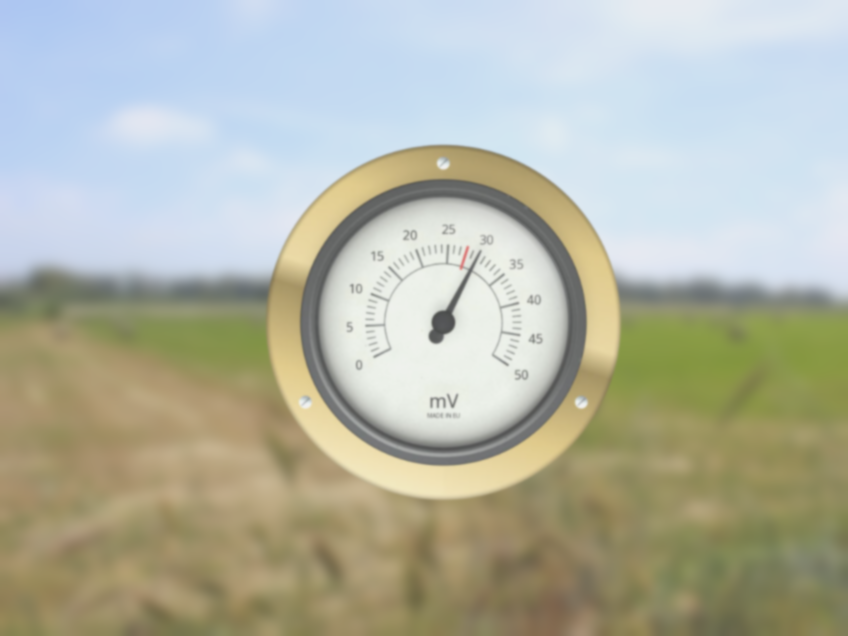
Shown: **30** mV
